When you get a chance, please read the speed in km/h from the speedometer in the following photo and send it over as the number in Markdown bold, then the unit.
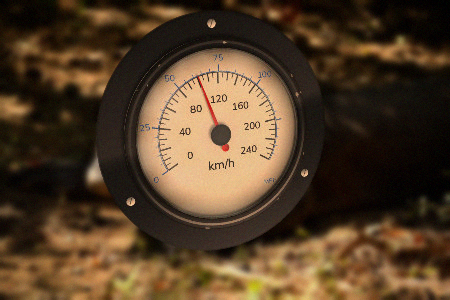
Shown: **100** km/h
